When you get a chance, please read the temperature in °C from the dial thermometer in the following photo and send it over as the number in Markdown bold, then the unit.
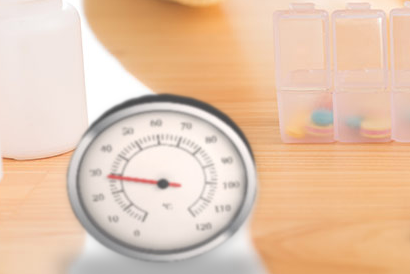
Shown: **30** °C
